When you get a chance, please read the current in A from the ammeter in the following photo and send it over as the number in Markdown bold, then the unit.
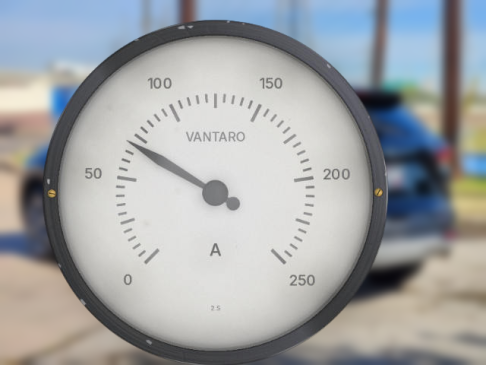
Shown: **70** A
